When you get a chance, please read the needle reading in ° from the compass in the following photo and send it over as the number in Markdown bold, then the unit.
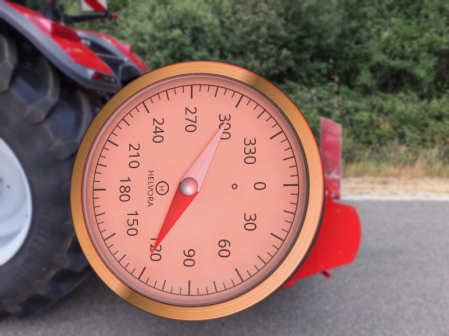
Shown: **120** °
